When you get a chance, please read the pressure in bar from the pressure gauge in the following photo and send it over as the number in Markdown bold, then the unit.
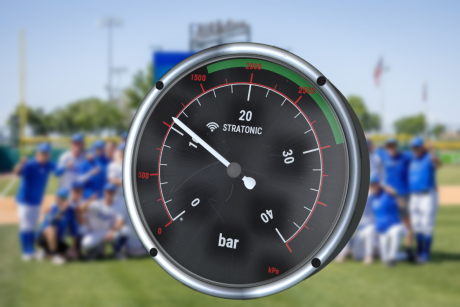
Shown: **11** bar
